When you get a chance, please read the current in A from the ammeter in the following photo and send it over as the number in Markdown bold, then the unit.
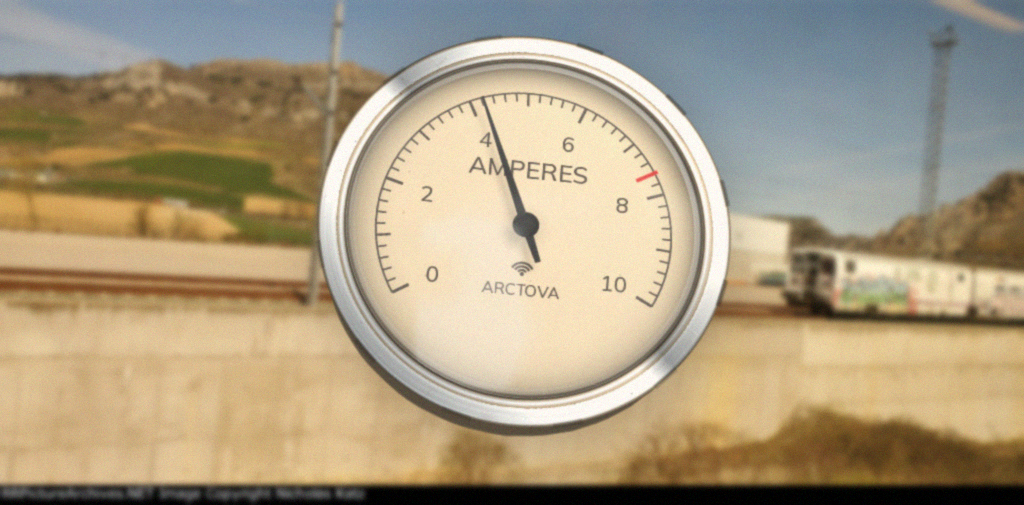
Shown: **4.2** A
